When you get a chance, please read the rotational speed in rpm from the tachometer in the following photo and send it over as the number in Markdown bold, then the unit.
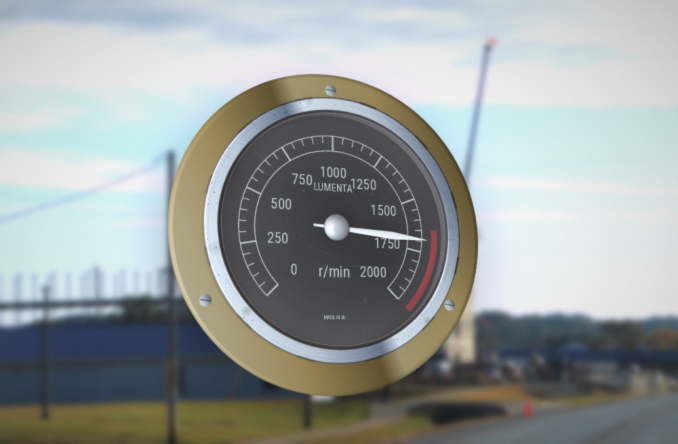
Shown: **1700** rpm
